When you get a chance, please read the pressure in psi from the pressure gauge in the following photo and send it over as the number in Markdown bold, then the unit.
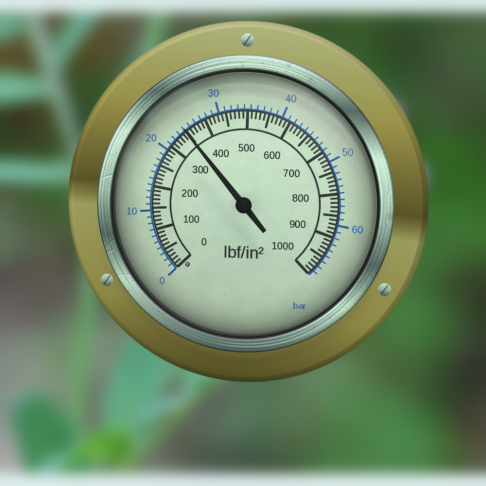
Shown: **350** psi
